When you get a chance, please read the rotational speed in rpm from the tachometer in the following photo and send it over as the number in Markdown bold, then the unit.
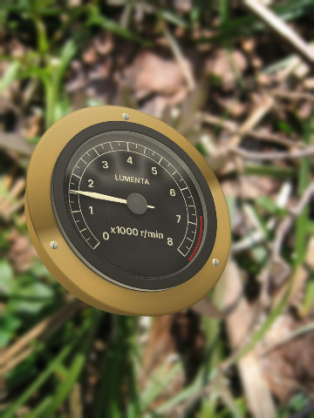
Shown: **1500** rpm
